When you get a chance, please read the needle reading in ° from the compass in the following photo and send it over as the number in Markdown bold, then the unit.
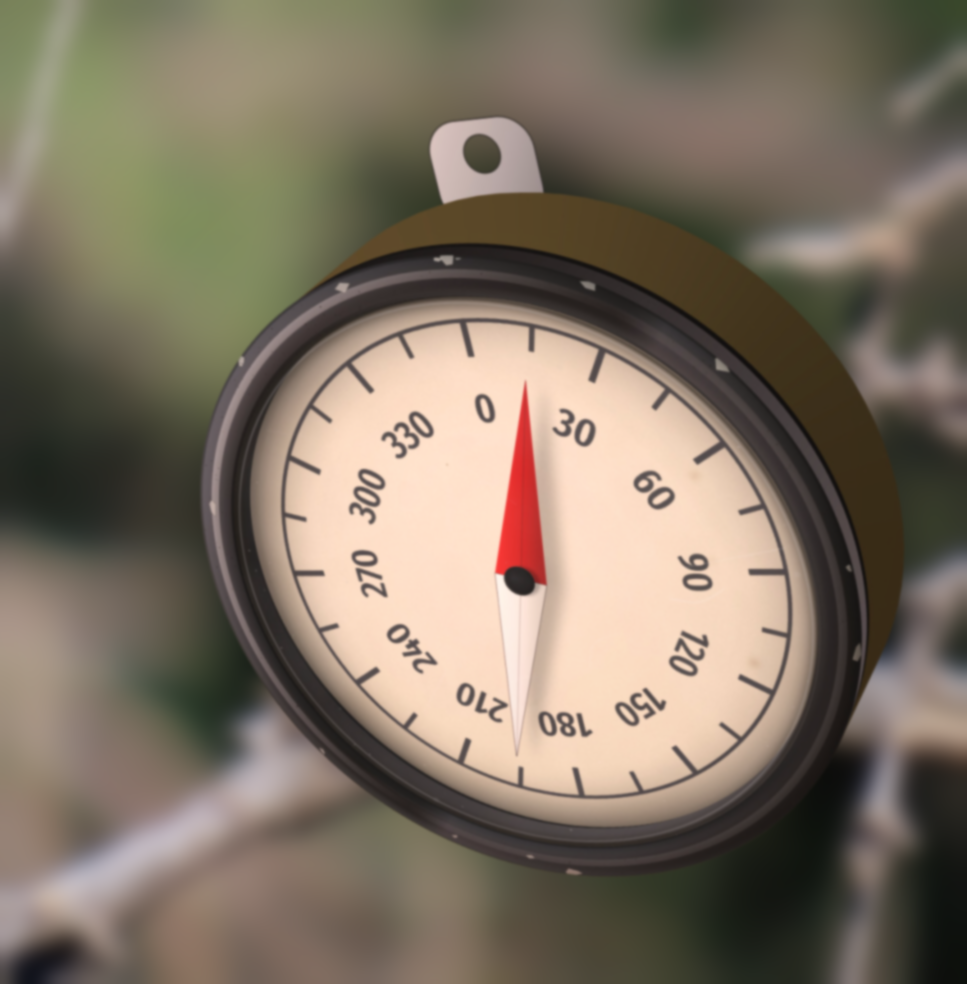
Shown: **15** °
